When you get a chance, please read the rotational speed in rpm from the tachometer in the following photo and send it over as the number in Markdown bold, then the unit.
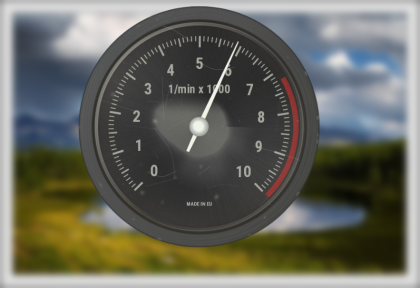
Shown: **5900** rpm
